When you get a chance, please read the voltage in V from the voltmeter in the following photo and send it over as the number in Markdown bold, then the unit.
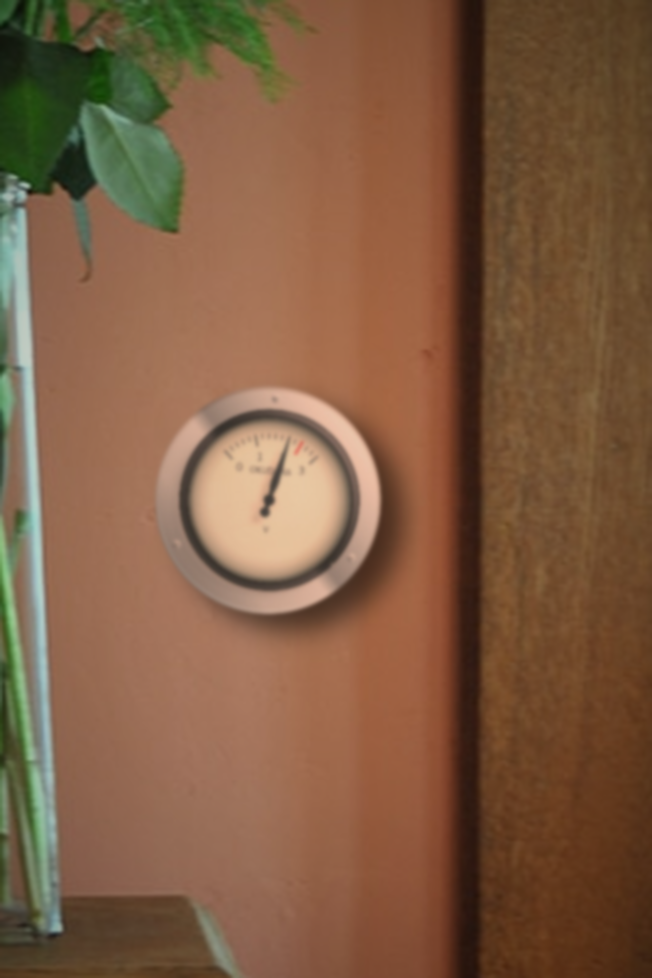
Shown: **2** V
